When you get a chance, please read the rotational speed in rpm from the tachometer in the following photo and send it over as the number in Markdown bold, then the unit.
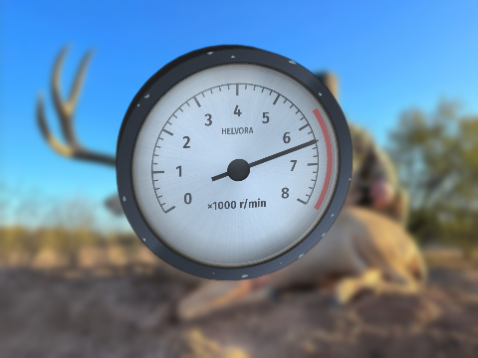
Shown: **6400** rpm
